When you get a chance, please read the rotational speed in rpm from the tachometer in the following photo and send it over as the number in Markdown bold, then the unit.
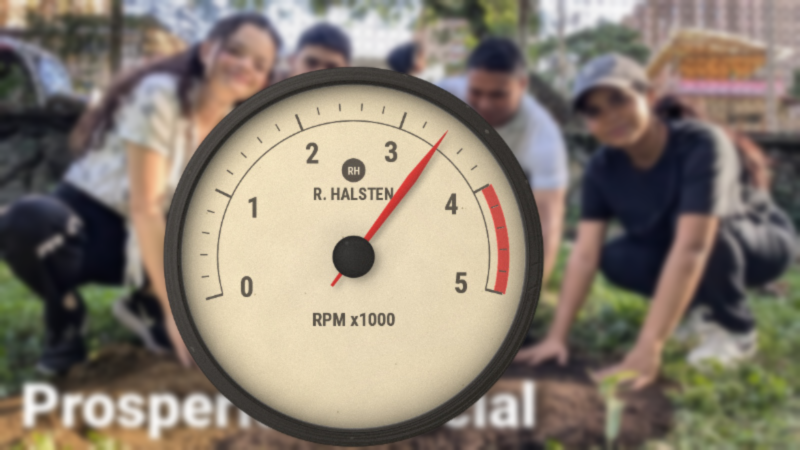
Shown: **3400** rpm
